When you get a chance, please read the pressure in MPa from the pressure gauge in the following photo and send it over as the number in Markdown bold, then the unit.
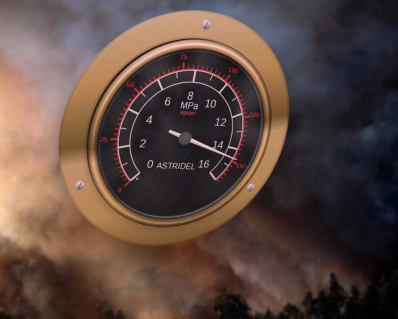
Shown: **14.5** MPa
